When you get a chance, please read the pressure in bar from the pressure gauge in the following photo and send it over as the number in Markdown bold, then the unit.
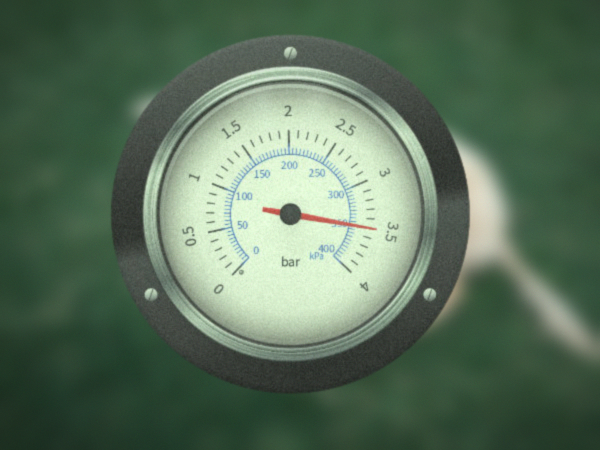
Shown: **3.5** bar
